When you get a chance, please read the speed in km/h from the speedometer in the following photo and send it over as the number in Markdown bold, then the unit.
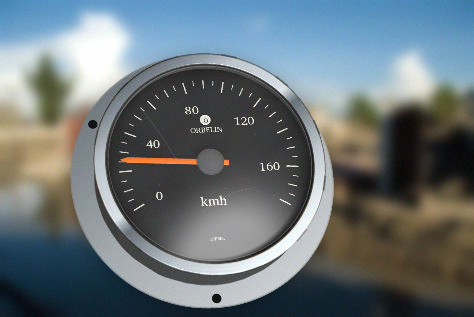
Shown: **25** km/h
